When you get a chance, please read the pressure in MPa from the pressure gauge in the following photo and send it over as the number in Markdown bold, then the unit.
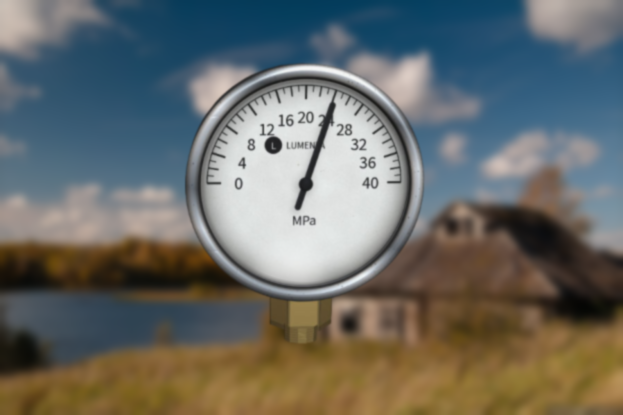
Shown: **24** MPa
